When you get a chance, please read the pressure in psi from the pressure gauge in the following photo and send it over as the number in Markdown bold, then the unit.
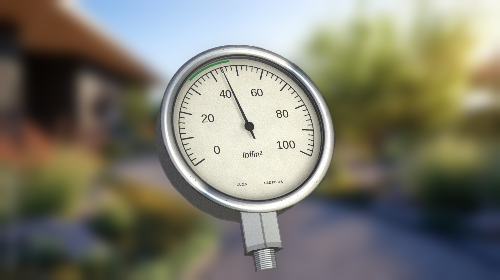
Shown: **44** psi
